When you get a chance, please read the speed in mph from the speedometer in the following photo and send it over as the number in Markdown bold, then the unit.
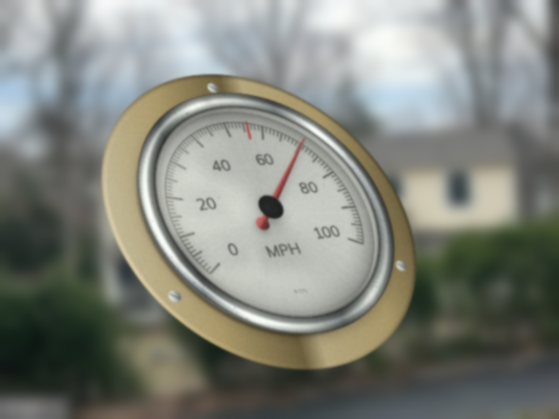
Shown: **70** mph
